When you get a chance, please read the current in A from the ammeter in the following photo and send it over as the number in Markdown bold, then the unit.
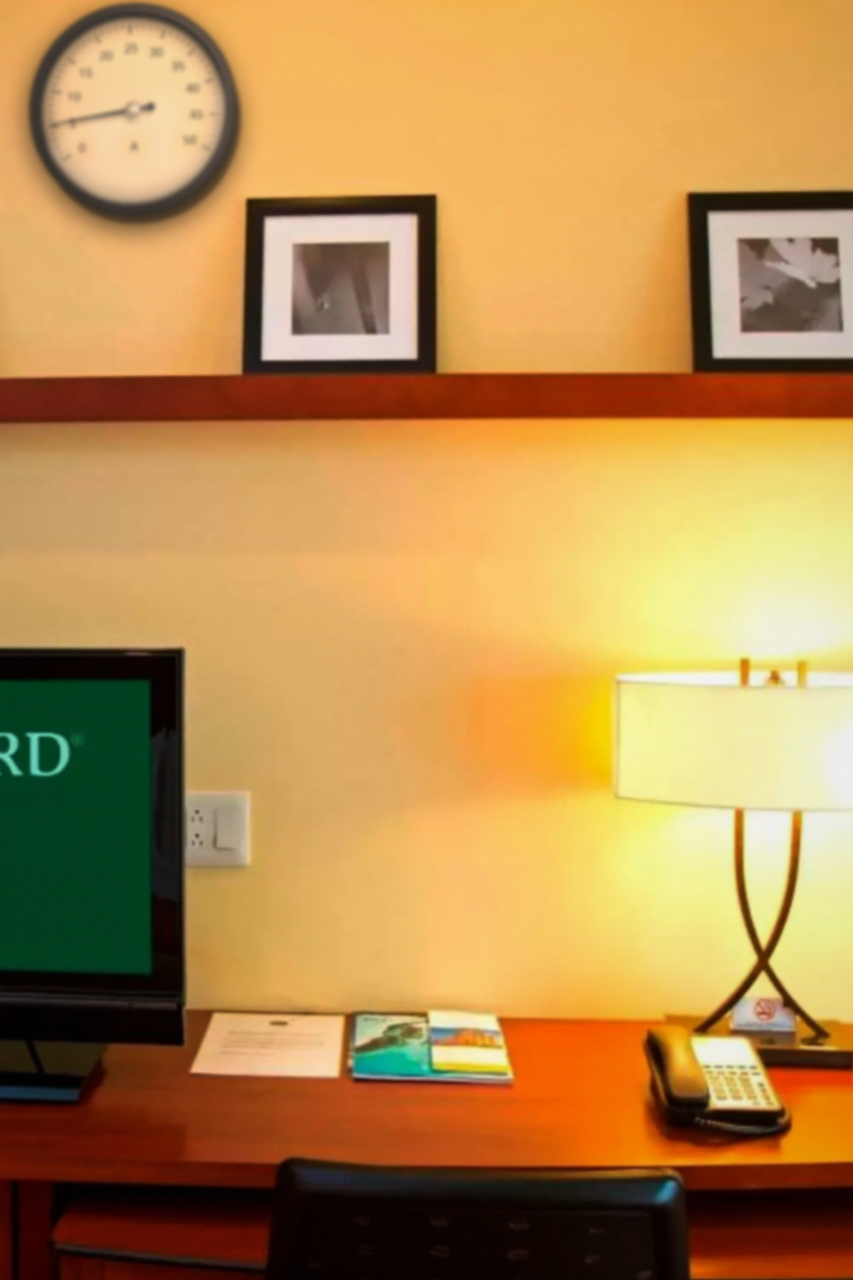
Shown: **5** A
